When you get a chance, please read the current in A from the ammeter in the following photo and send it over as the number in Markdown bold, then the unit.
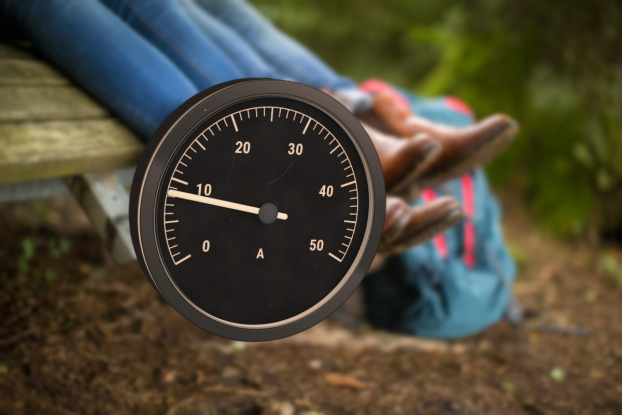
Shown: **8.5** A
